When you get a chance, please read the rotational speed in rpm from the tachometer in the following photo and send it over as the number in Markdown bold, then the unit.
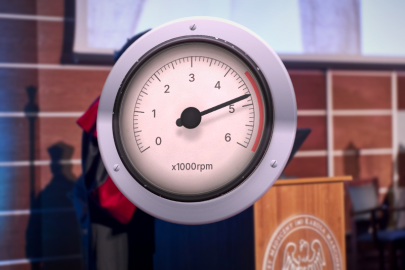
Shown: **4800** rpm
